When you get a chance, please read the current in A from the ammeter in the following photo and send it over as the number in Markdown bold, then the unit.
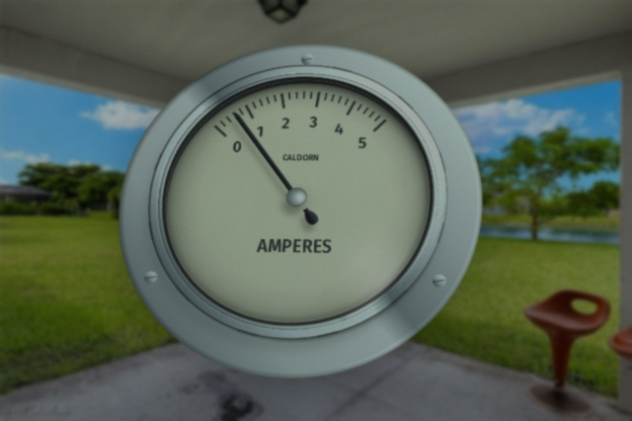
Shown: **0.6** A
